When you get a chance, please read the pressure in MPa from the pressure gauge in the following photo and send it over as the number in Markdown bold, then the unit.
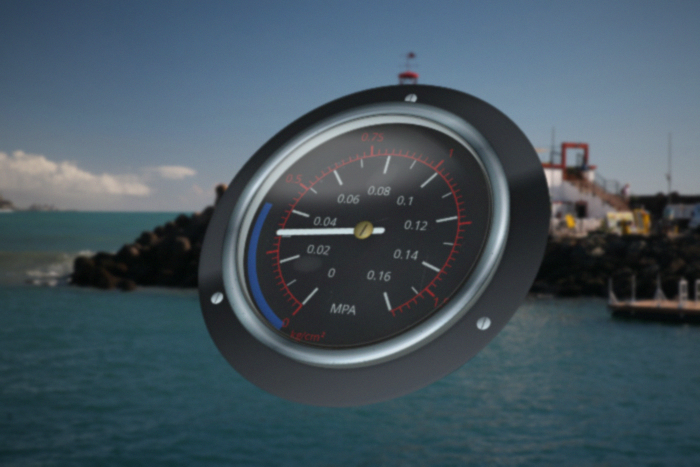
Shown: **0.03** MPa
